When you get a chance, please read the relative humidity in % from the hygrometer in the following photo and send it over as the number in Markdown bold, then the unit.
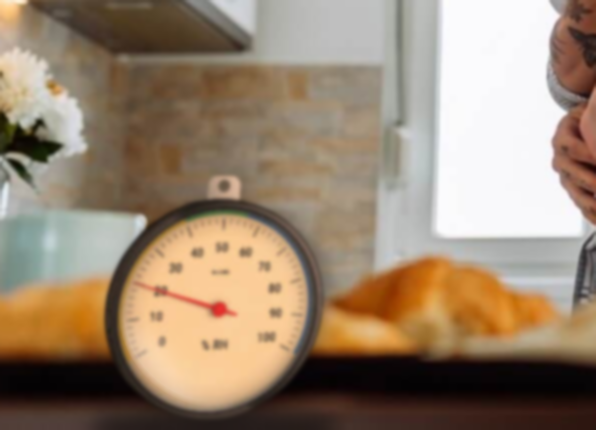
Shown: **20** %
